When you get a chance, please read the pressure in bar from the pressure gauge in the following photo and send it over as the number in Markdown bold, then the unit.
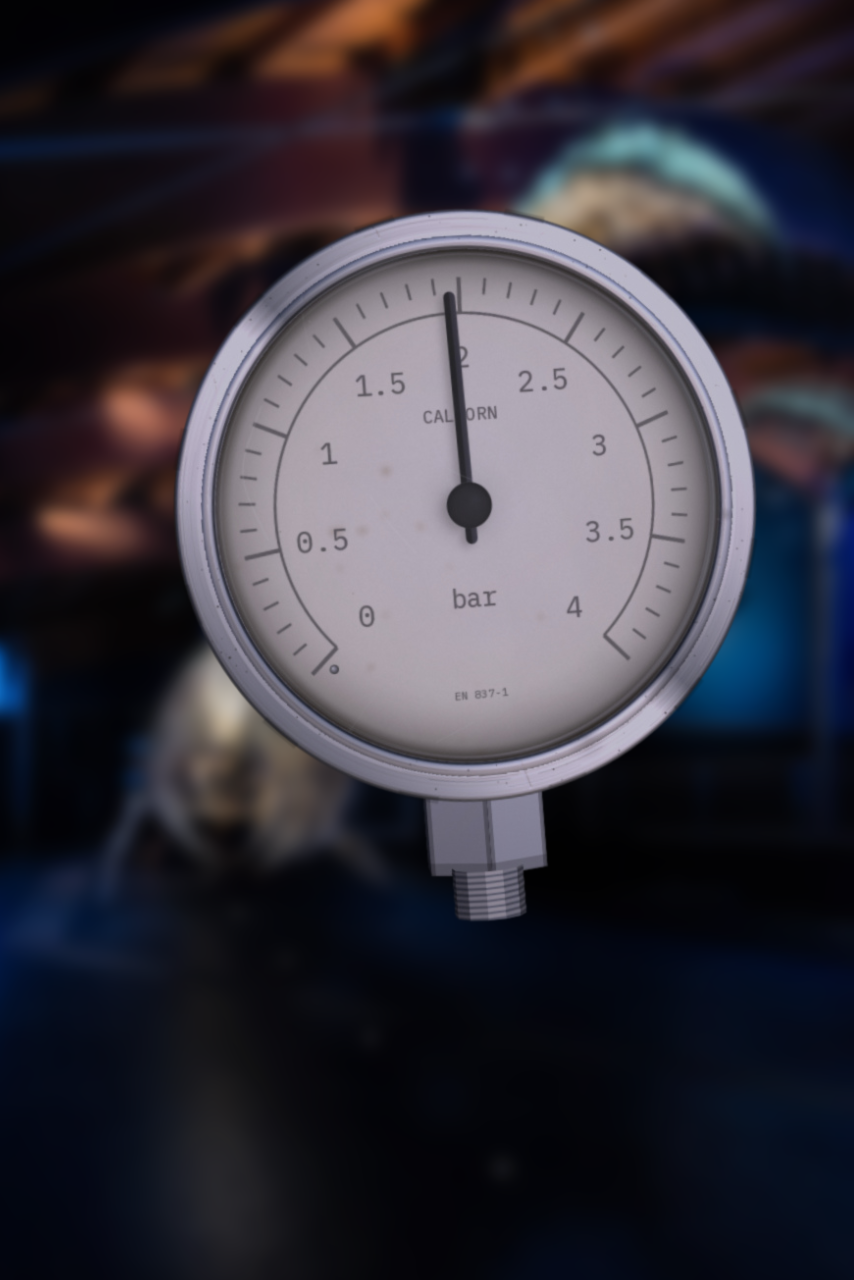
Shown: **1.95** bar
